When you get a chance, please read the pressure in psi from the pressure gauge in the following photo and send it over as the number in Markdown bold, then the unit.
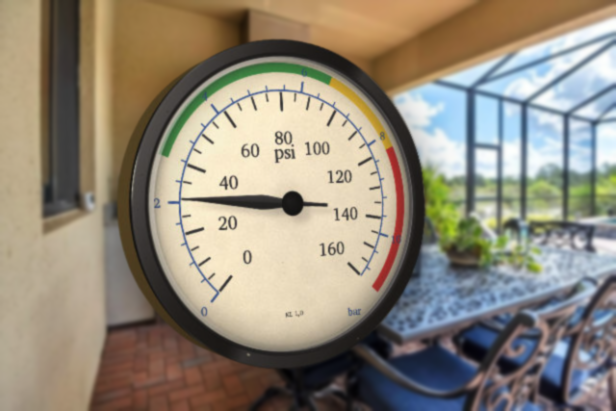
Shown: **30** psi
